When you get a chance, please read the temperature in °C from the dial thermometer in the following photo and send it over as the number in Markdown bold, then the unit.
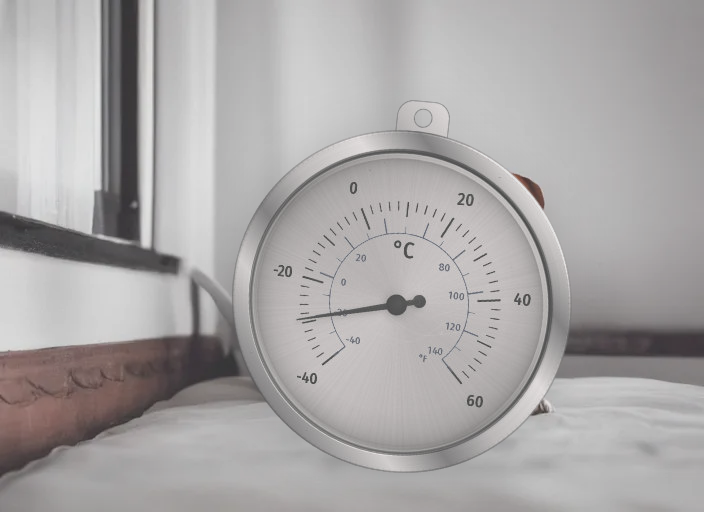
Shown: **-29** °C
